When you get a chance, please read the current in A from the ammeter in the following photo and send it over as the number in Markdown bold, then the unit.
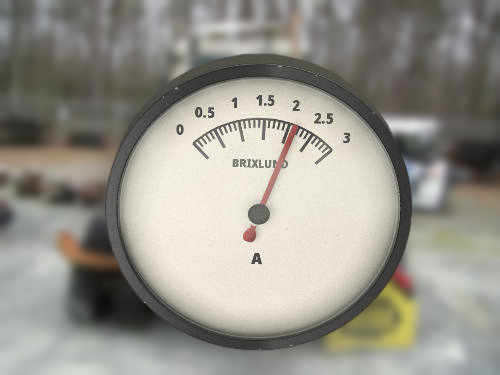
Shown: **2.1** A
